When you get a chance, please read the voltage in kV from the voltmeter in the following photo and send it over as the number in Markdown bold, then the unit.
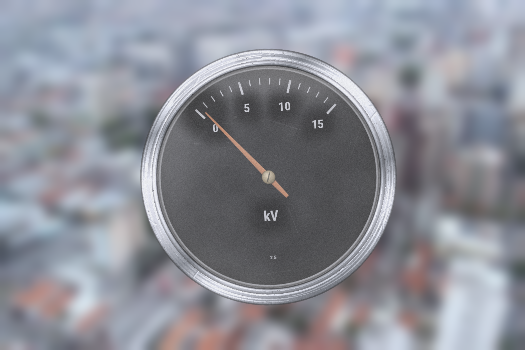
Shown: **0.5** kV
